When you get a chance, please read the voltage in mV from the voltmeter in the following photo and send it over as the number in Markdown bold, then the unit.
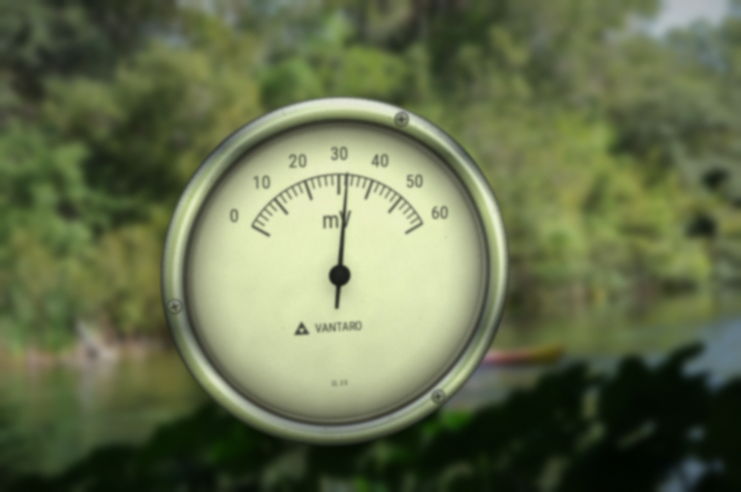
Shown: **32** mV
